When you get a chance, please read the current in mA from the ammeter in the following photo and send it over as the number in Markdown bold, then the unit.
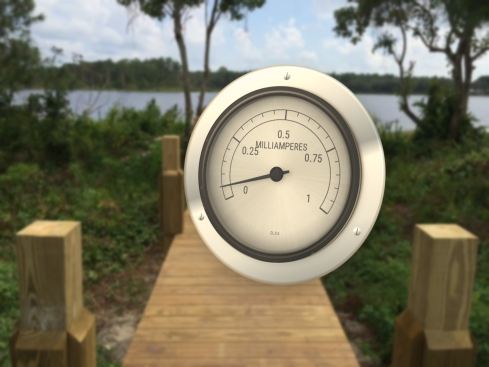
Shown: **0.05** mA
